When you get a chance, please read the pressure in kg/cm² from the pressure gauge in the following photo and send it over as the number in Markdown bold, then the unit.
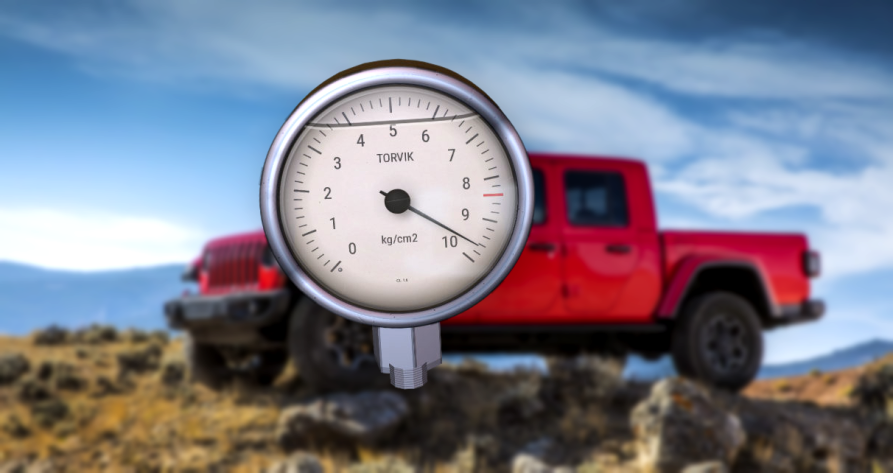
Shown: **9.6** kg/cm²
